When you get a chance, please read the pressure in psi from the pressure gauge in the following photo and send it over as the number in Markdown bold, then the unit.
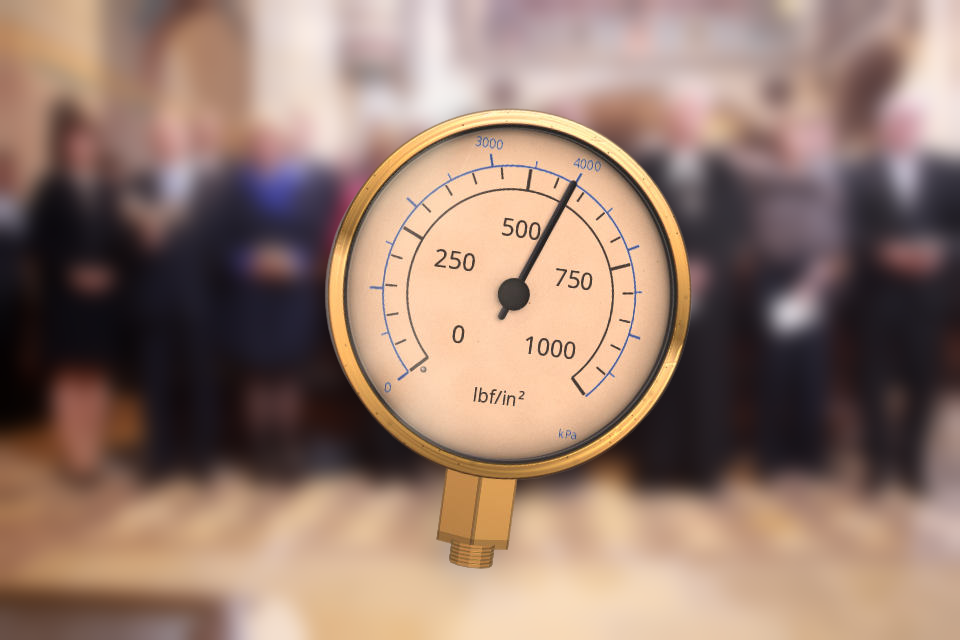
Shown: **575** psi
